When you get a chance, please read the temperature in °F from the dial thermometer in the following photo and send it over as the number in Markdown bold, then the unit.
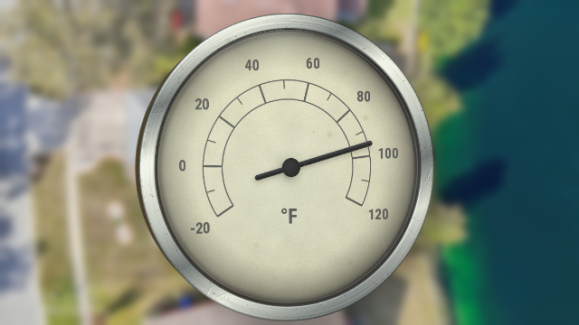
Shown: **95** °F
